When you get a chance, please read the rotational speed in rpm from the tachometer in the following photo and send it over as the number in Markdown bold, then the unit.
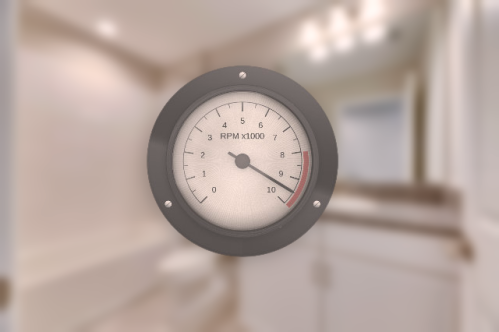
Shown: **9500** rpm
